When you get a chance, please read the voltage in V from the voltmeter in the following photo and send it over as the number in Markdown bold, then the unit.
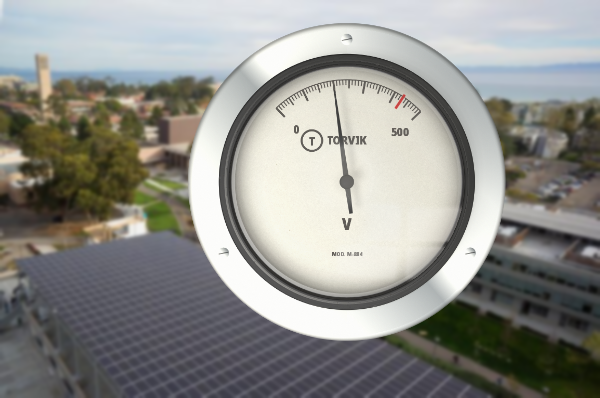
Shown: **200** V
